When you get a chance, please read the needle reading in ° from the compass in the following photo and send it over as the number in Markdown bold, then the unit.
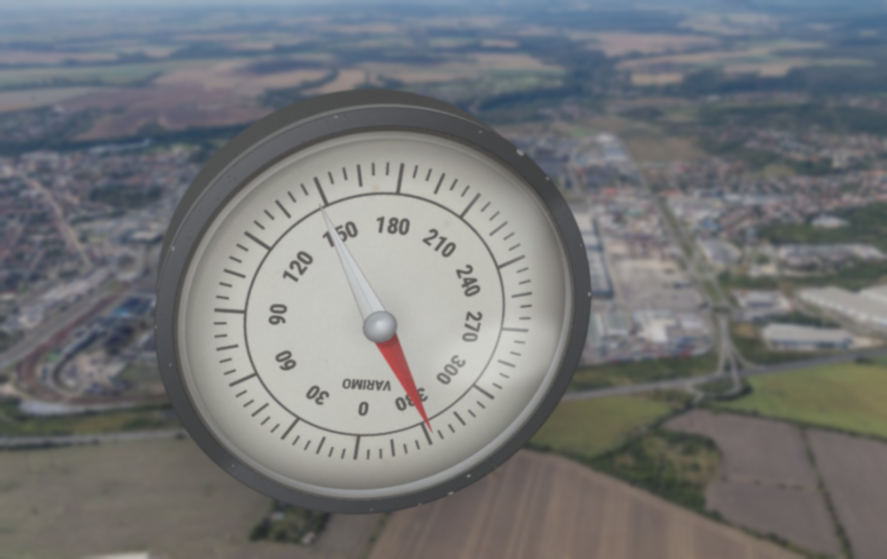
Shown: **327.5** °
